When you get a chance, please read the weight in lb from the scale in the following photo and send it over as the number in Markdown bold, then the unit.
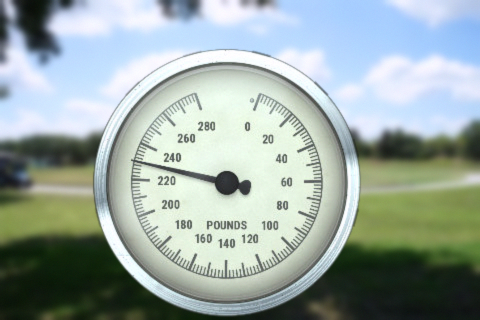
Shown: **230** lb
